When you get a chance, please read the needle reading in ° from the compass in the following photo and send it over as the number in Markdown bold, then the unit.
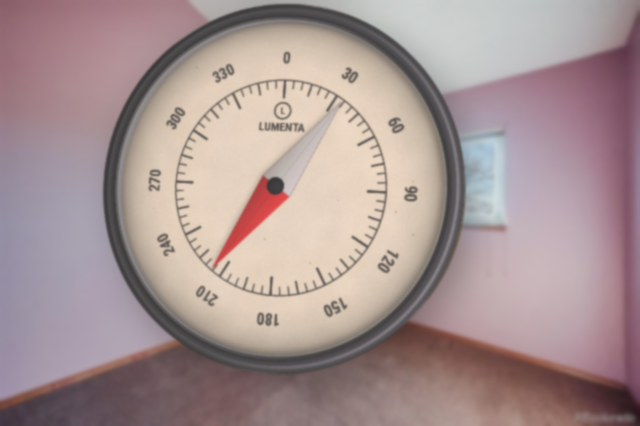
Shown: **215** °
